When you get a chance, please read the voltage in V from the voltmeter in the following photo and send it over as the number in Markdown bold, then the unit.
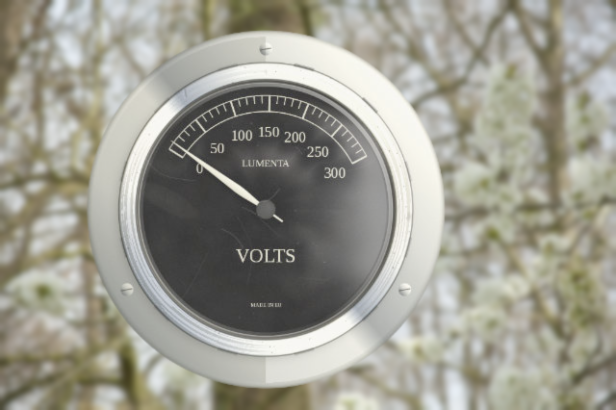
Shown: **10** V
